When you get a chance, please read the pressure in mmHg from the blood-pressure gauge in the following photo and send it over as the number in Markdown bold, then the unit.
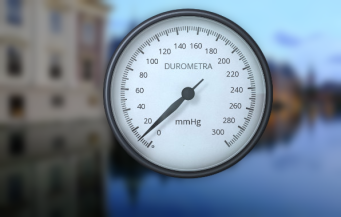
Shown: **10** mmHg
